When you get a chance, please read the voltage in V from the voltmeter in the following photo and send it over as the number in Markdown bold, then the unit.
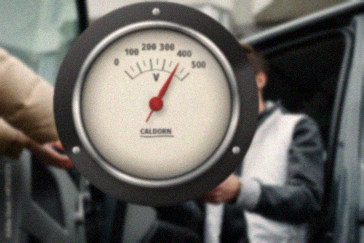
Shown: **400** V
